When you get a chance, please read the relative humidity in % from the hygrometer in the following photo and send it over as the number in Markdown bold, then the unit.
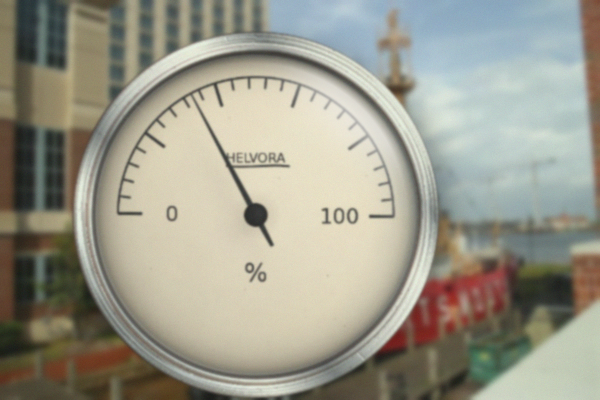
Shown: **34** %
